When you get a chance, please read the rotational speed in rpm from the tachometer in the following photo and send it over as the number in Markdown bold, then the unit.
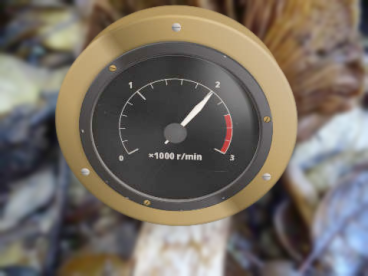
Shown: **2000** rpm
